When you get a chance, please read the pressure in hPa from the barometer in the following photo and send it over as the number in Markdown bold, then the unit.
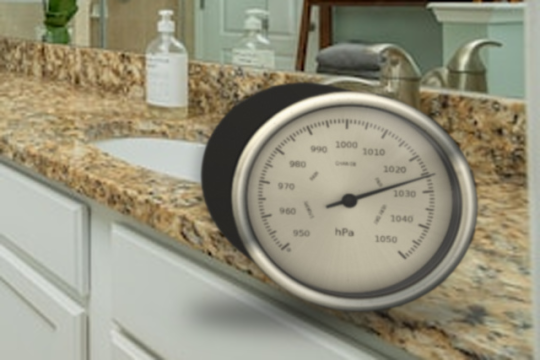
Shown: **1025** hPa
